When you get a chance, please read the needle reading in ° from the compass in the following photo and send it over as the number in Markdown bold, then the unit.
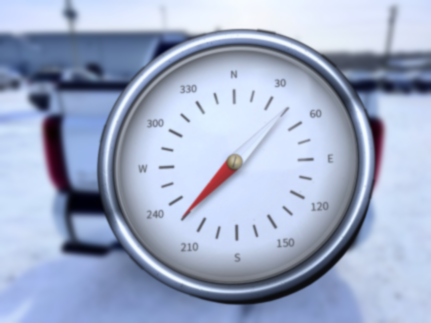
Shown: **225** °
